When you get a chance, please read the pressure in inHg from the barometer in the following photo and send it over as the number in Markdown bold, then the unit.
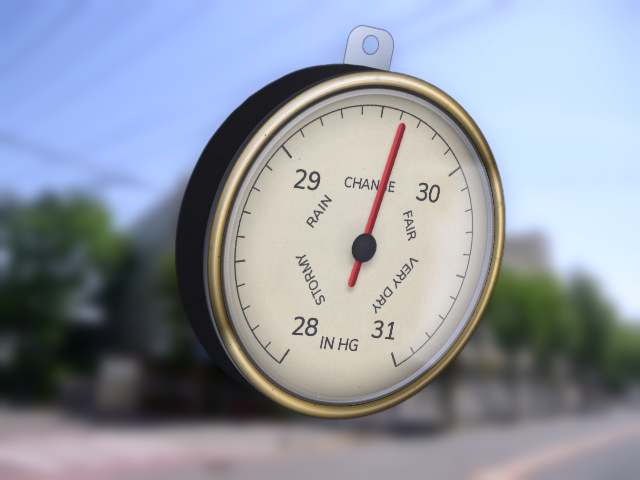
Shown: **29.6** inHg
